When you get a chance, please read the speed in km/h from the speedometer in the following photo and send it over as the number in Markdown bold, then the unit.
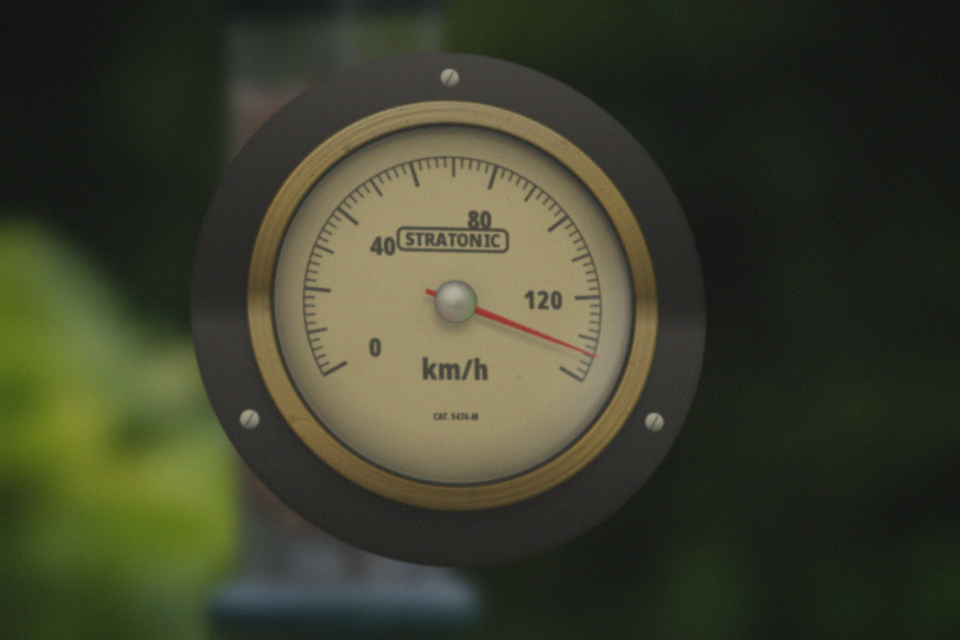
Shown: **134** km/h
